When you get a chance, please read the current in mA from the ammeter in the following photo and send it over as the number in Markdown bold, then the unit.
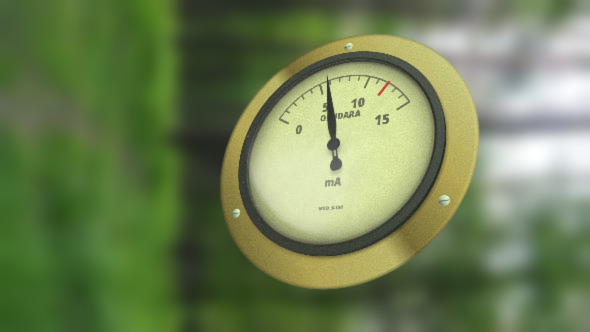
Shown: **6** mA
